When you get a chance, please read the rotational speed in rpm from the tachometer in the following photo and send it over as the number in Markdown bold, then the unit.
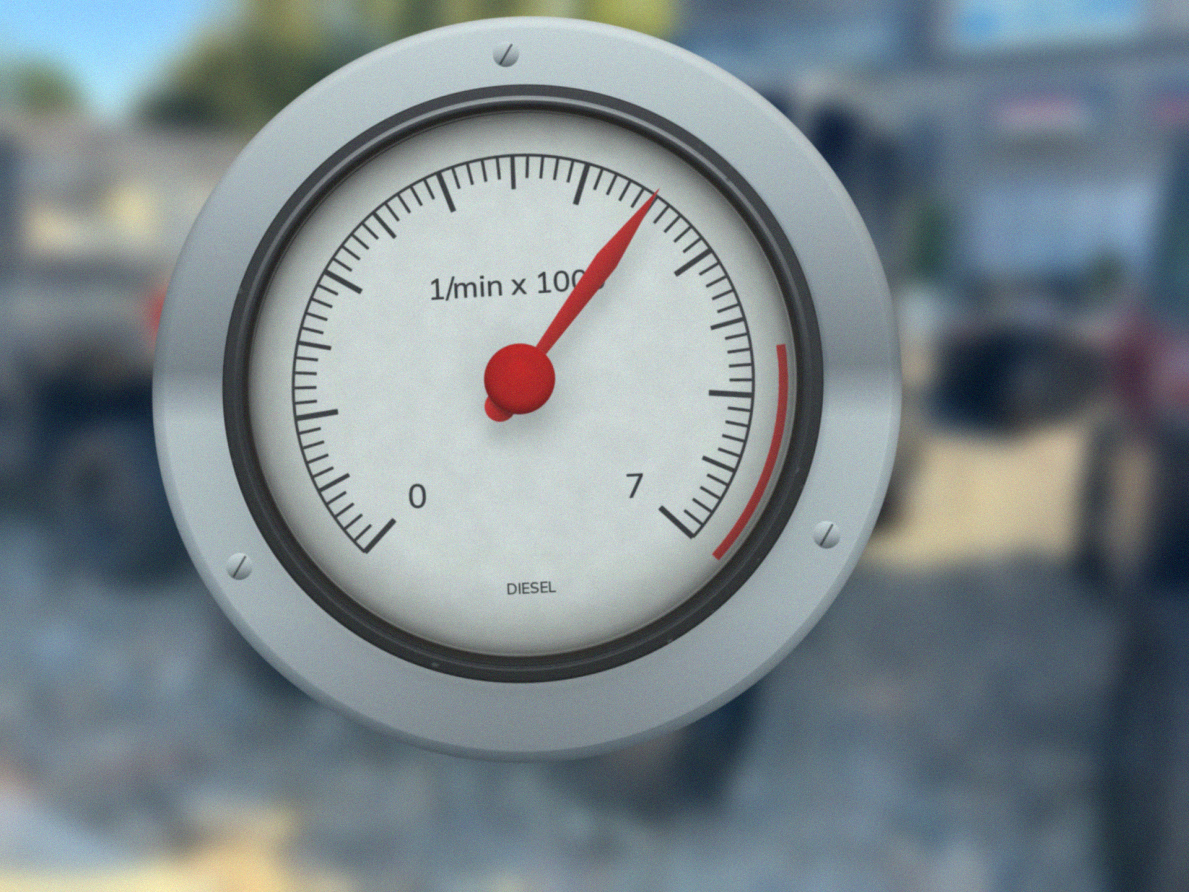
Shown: **4500** rpm
